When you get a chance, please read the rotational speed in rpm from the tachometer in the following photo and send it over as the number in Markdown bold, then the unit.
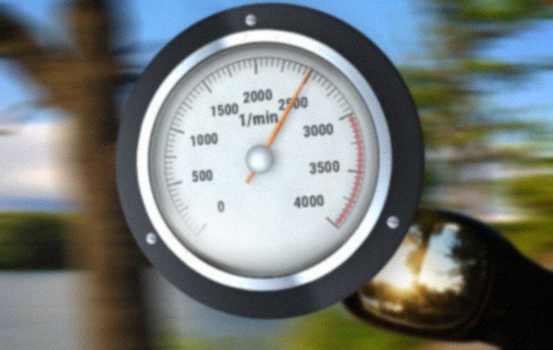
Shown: **2500** rpm
